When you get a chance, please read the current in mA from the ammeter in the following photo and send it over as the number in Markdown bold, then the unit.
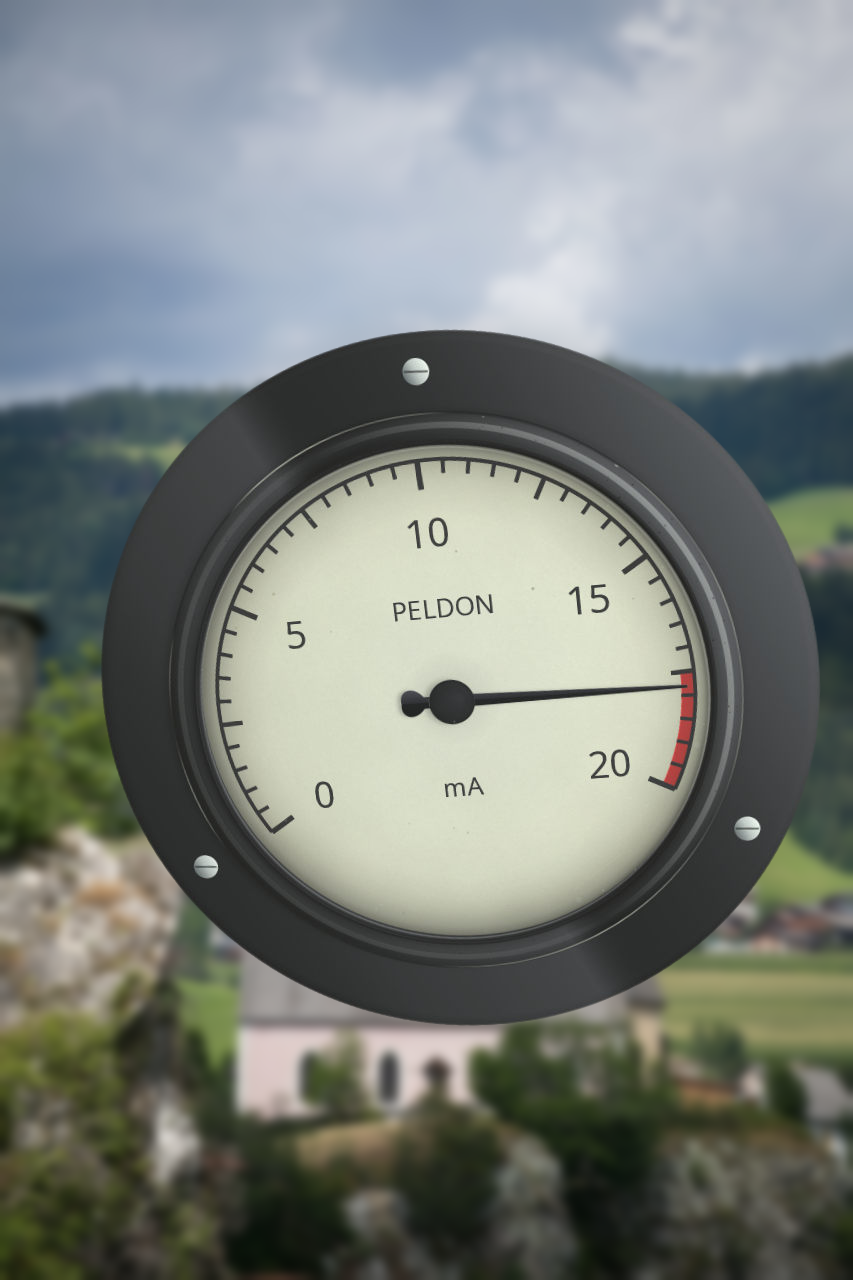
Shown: **17.75** mA
